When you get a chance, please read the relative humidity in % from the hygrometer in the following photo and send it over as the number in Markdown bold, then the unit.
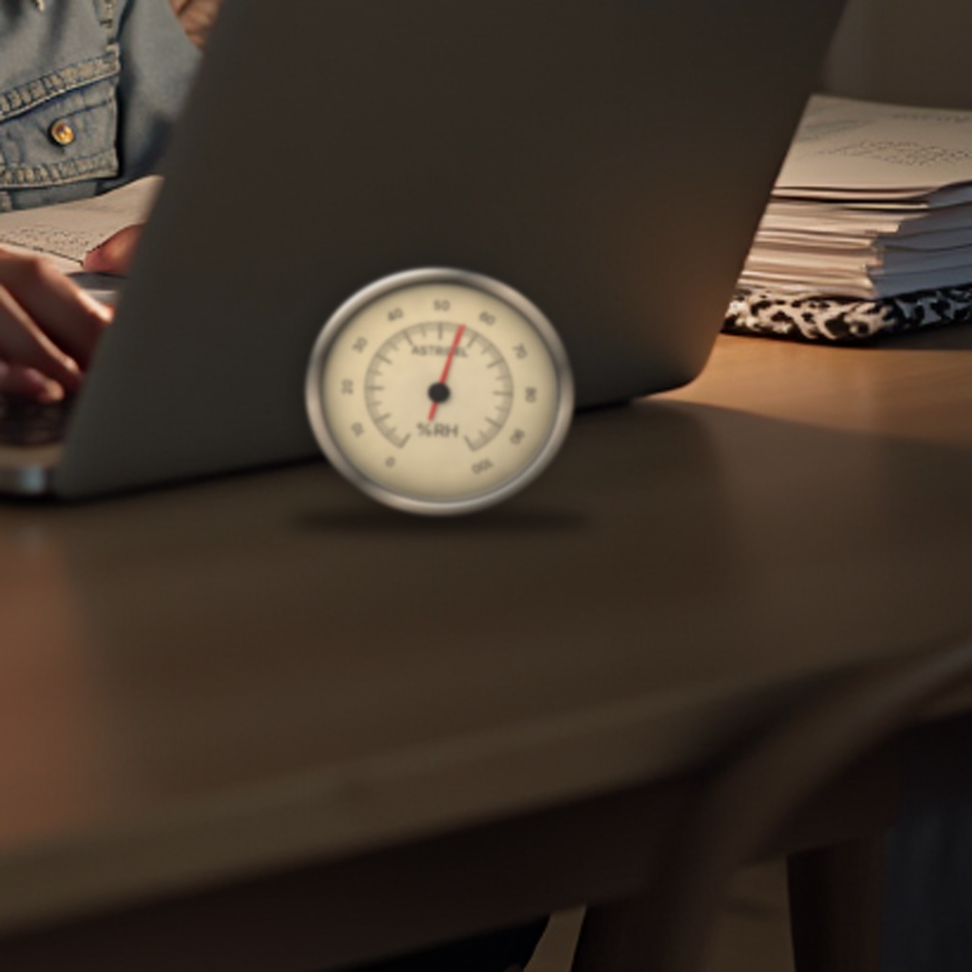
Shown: **55** %
